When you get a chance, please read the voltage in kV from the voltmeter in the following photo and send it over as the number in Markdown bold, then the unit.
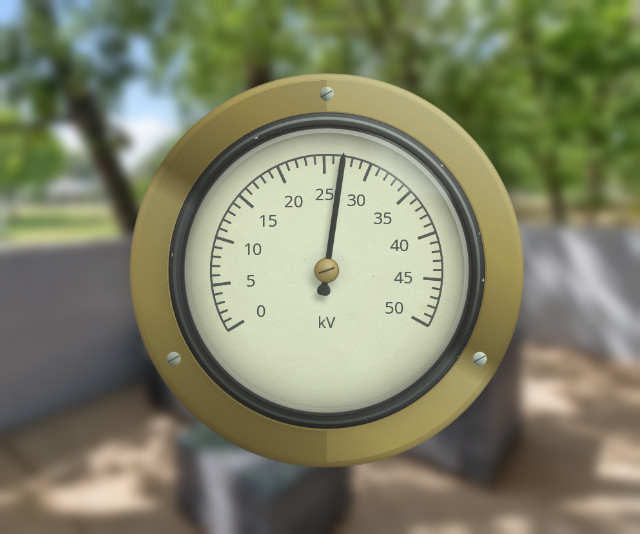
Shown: **27** kV
